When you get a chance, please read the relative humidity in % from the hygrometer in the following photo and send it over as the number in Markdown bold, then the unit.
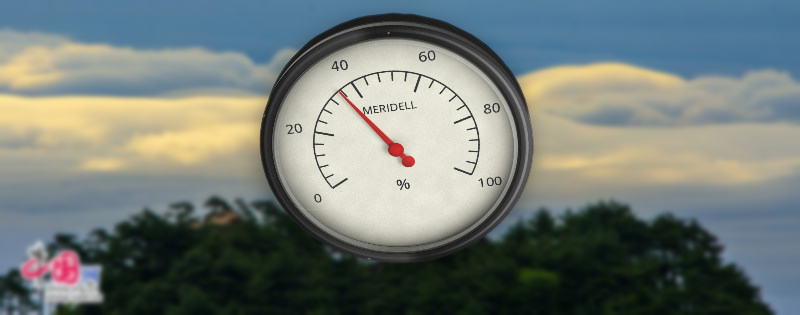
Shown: **36** %
